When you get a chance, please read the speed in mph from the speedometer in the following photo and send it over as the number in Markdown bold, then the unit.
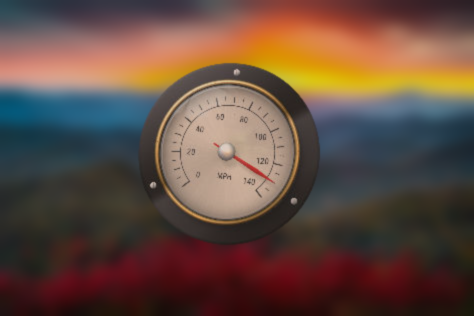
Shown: **130** mph
